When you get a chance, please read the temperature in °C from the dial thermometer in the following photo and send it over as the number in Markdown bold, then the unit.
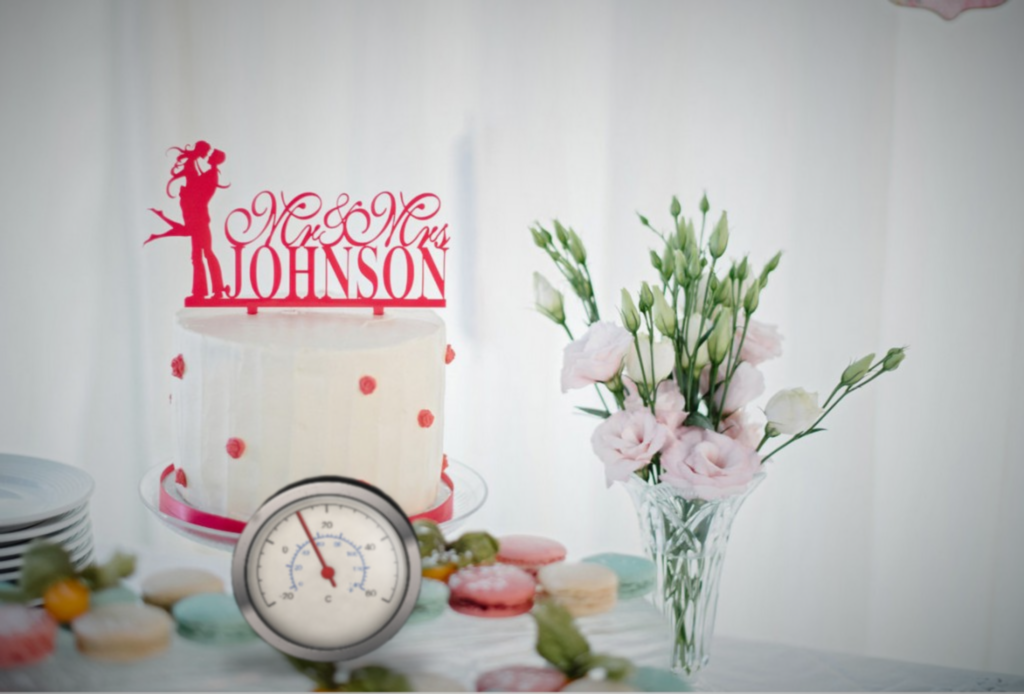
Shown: **12** °C
